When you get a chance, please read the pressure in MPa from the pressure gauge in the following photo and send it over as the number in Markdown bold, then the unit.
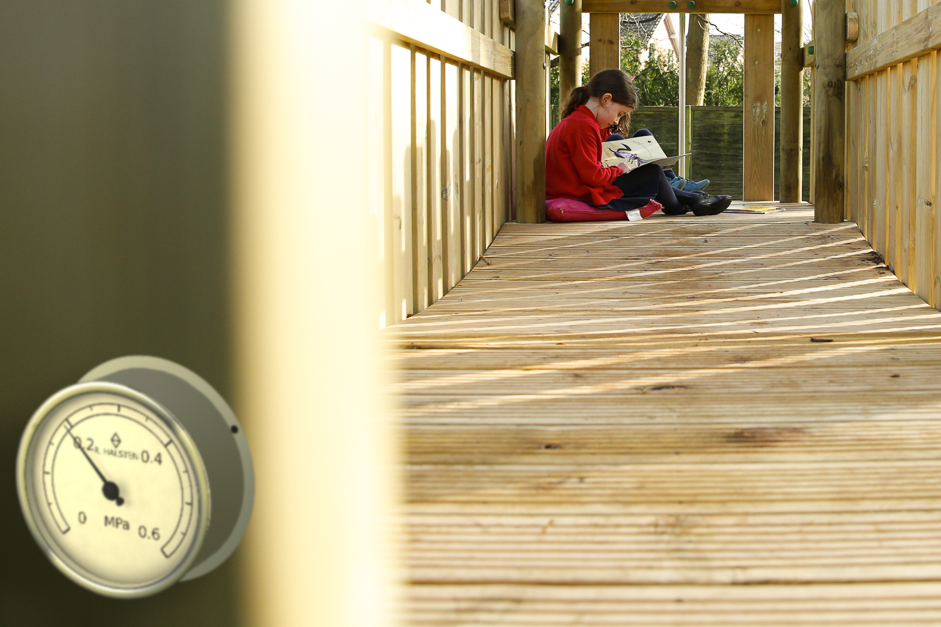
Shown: **0.2** MPa
